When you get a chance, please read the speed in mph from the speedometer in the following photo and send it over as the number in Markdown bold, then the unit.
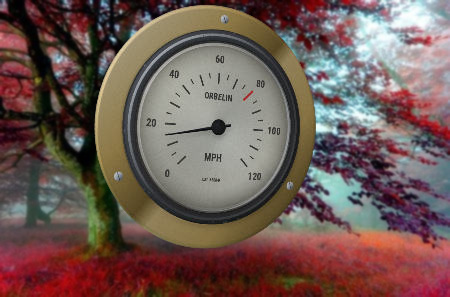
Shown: **15** mph
